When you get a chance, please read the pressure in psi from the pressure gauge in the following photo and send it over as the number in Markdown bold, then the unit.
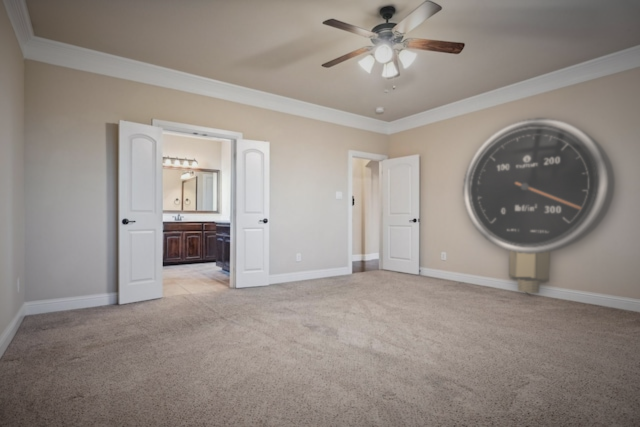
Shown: **280** psi
